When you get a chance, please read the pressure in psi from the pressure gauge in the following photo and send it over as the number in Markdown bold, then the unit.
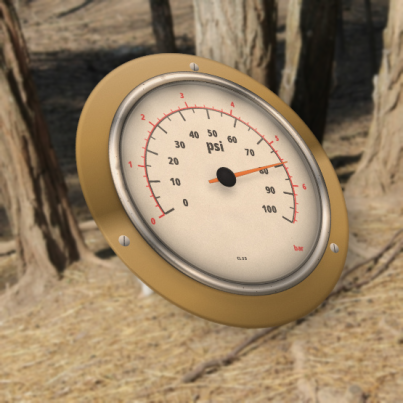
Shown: **80** psi
